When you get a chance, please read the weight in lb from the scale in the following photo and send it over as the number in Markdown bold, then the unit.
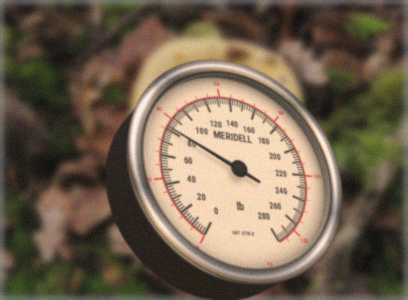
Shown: **80** lb
